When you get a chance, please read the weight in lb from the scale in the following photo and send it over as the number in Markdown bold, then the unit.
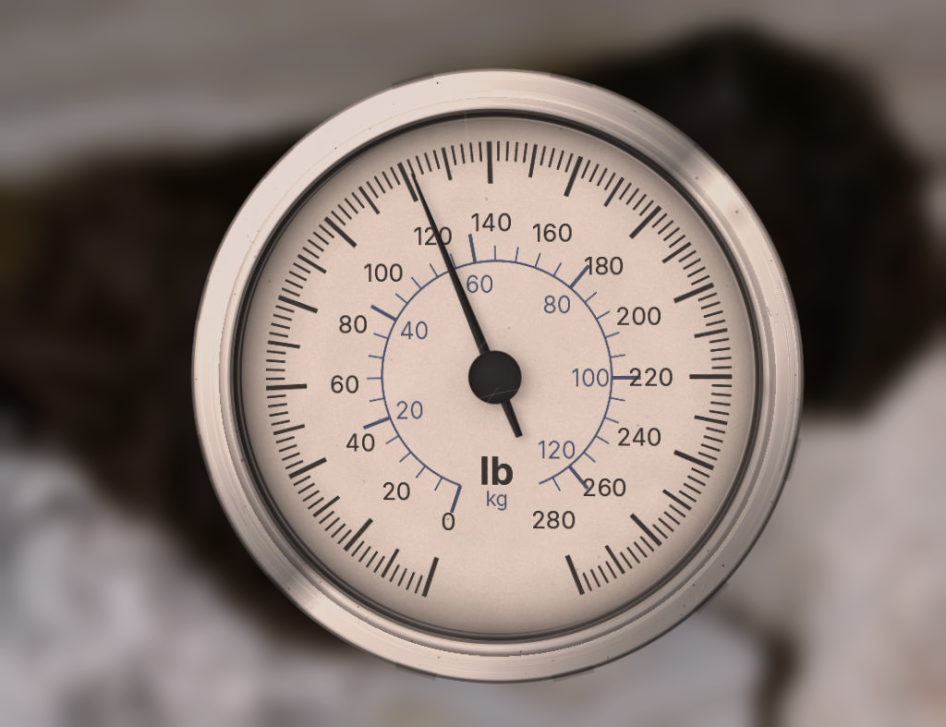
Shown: **122** lb
